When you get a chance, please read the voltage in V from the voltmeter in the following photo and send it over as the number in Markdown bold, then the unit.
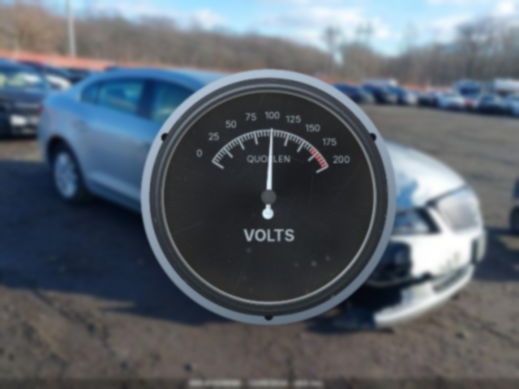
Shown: **100** V
